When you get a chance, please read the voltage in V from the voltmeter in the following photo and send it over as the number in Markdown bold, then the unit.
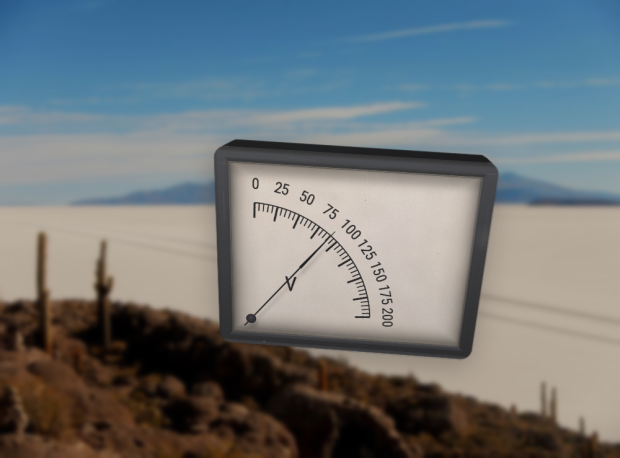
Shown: **90** V
